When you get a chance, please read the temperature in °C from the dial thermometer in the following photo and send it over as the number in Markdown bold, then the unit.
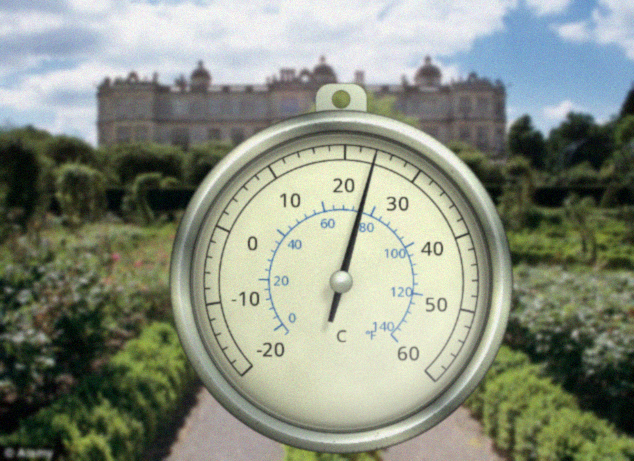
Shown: **24** °C
